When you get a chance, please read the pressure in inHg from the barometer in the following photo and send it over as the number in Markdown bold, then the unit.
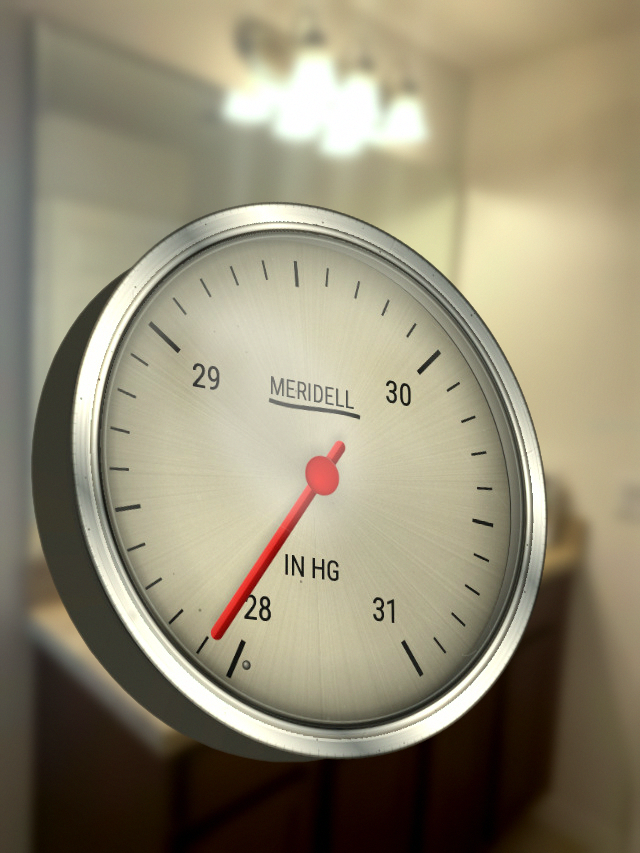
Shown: **28.1** inHg
